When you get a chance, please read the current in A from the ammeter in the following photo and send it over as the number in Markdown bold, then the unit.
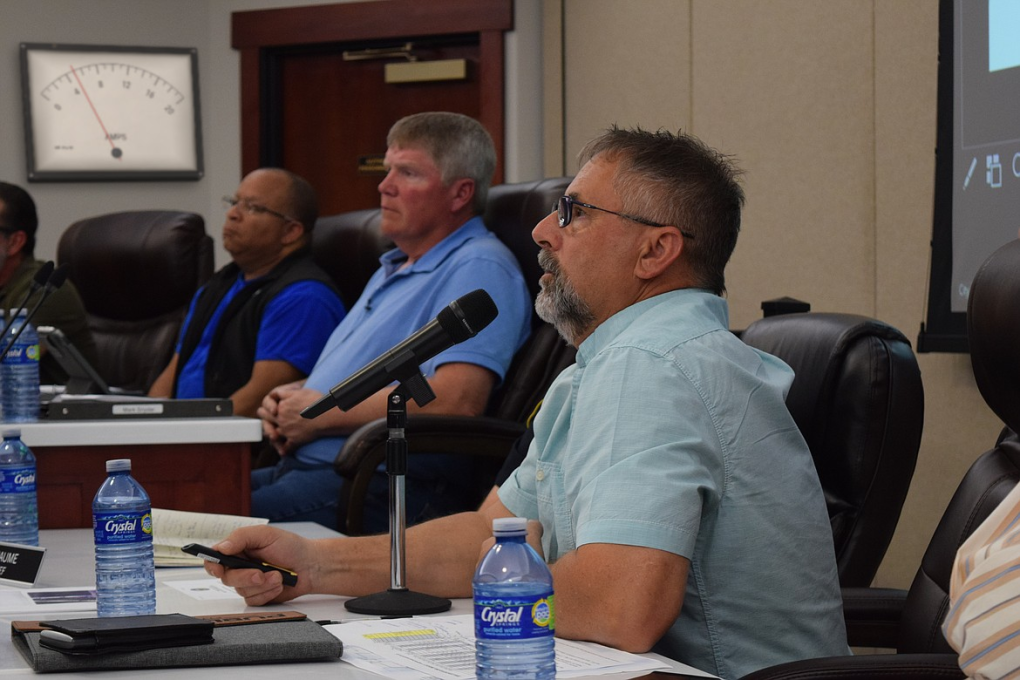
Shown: **5** A
